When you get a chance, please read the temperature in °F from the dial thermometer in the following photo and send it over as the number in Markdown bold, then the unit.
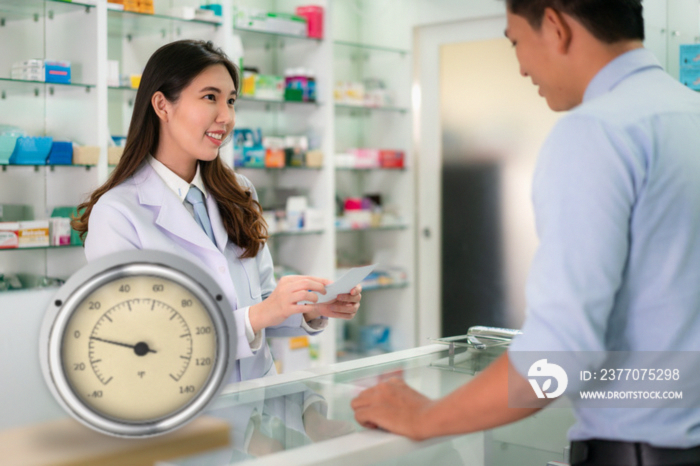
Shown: **0** °F
